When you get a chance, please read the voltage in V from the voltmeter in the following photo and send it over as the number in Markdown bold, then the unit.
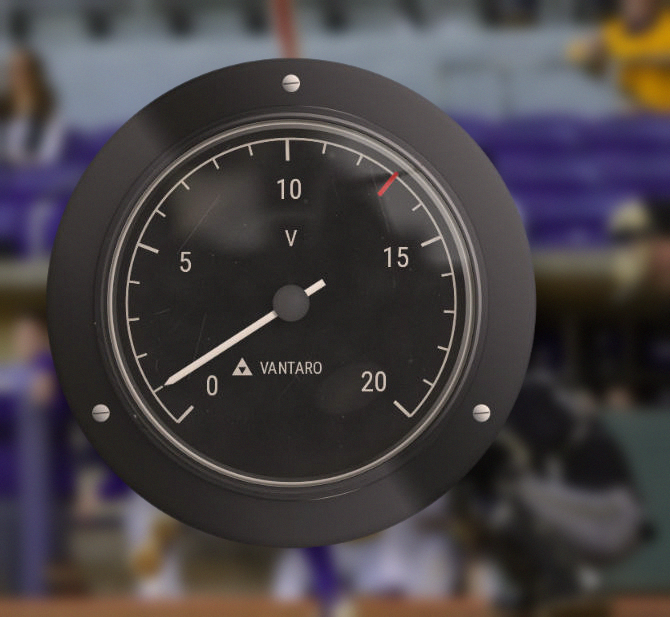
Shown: **1** V
